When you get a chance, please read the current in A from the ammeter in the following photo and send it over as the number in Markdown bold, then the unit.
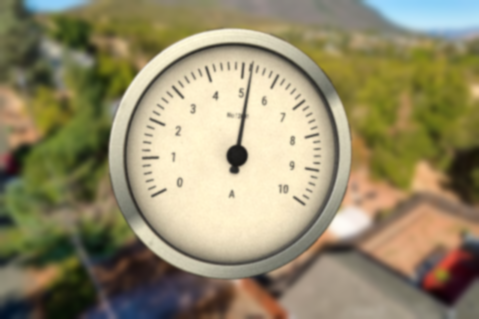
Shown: **5.2** A
